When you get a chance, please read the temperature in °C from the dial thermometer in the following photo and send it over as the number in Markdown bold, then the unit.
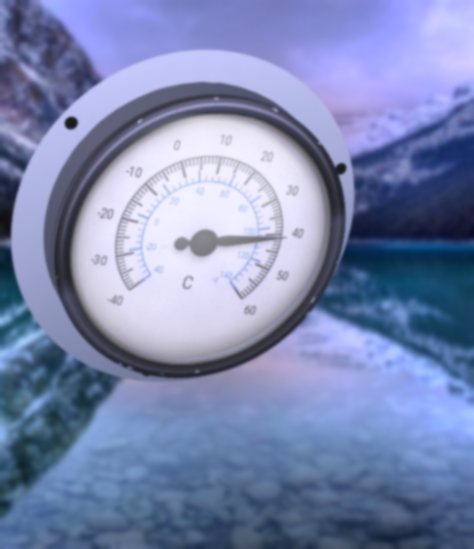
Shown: **40** °C
